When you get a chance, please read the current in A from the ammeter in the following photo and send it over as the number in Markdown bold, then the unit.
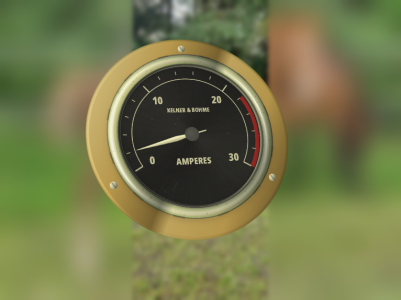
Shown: **2** A
